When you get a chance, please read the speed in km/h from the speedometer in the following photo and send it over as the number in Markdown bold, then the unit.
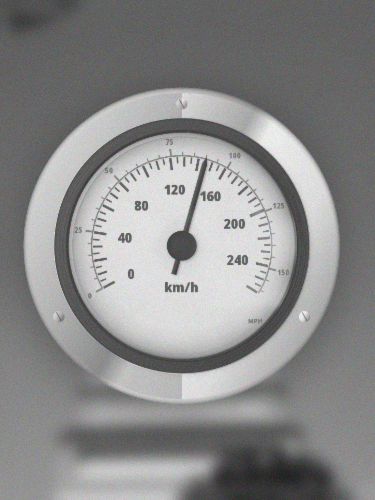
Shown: **145** km/h
